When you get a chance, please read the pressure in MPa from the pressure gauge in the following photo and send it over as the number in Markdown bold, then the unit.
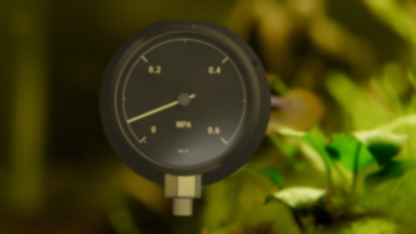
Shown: **0.05** MPa
